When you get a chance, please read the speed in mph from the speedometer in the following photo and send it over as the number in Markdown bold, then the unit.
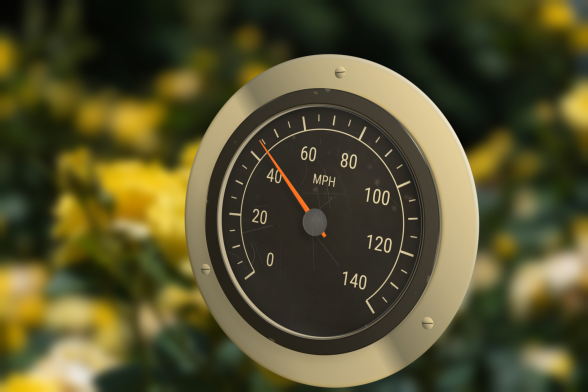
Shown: **45** mph
